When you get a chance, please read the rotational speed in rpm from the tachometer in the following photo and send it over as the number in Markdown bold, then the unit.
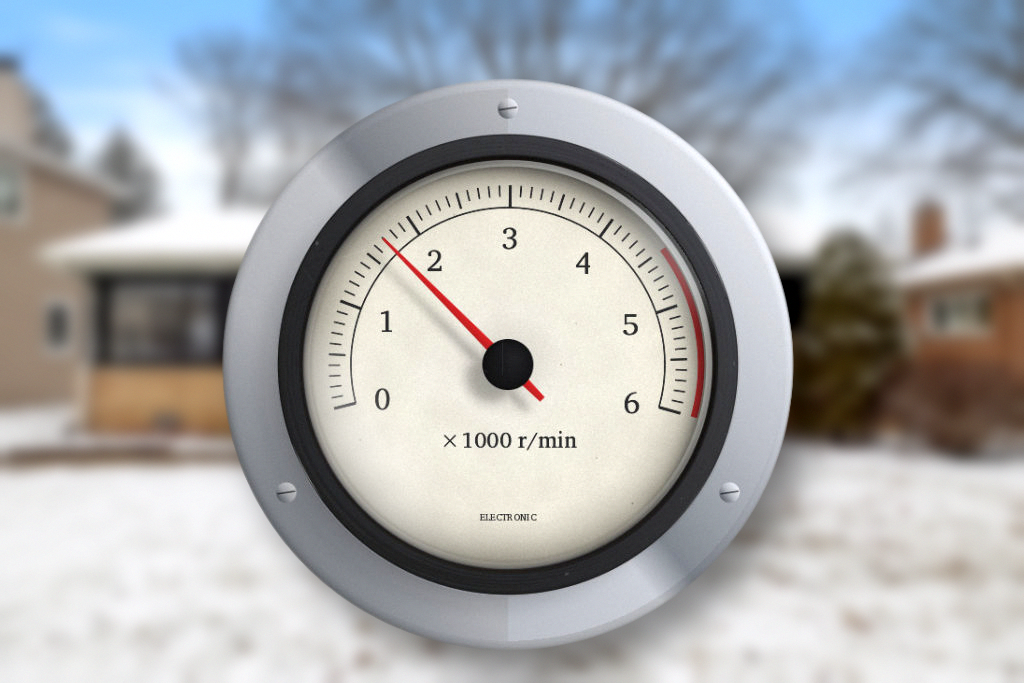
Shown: **1700** rpm
